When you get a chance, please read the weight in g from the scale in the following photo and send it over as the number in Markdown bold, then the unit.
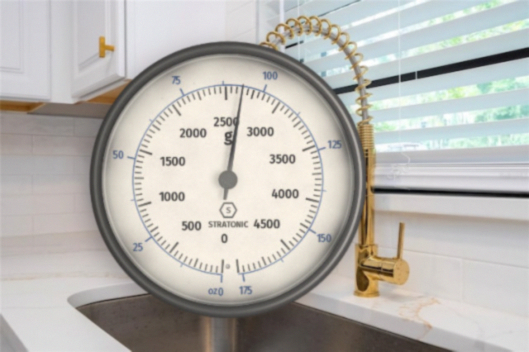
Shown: **2650** g
